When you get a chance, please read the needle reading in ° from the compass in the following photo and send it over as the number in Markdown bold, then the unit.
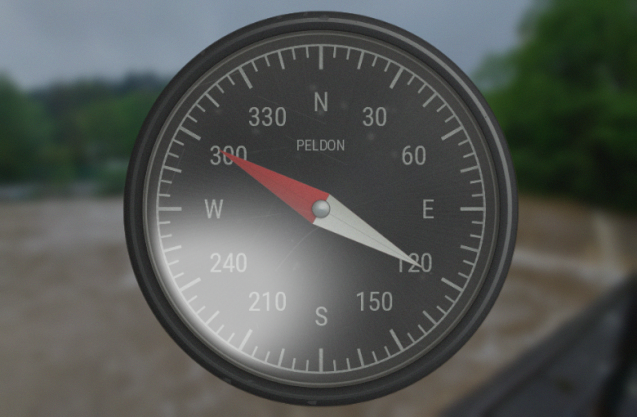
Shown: **300** °
